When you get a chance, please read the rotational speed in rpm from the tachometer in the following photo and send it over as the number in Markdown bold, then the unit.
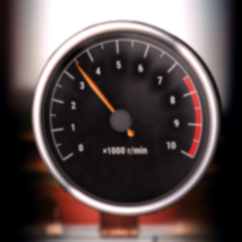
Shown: **3500** rpm
